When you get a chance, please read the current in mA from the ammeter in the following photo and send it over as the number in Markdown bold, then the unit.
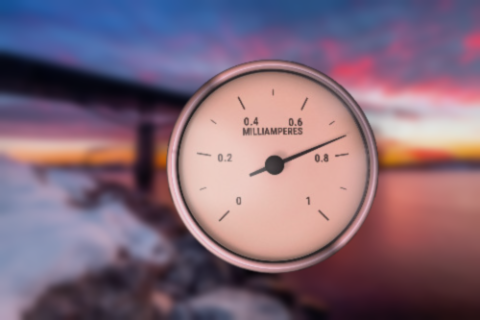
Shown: **0.75** mA
